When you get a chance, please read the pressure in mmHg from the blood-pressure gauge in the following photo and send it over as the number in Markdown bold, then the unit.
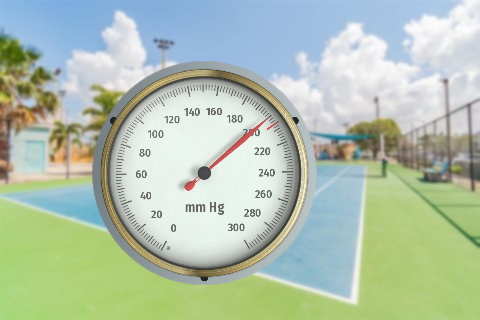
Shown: **200** mmHg
